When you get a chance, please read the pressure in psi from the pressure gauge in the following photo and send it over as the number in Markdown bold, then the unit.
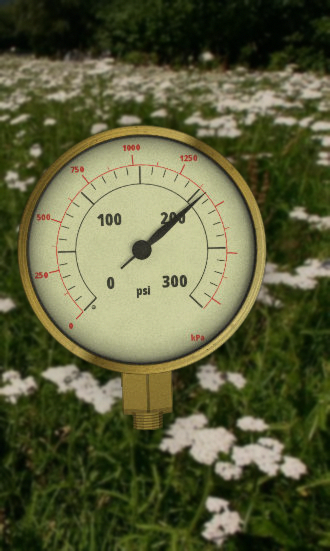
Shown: **205** psi
